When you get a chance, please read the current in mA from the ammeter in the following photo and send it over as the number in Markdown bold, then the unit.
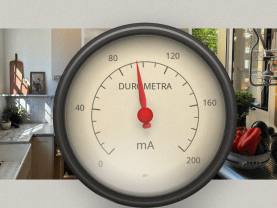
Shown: **95** mA
